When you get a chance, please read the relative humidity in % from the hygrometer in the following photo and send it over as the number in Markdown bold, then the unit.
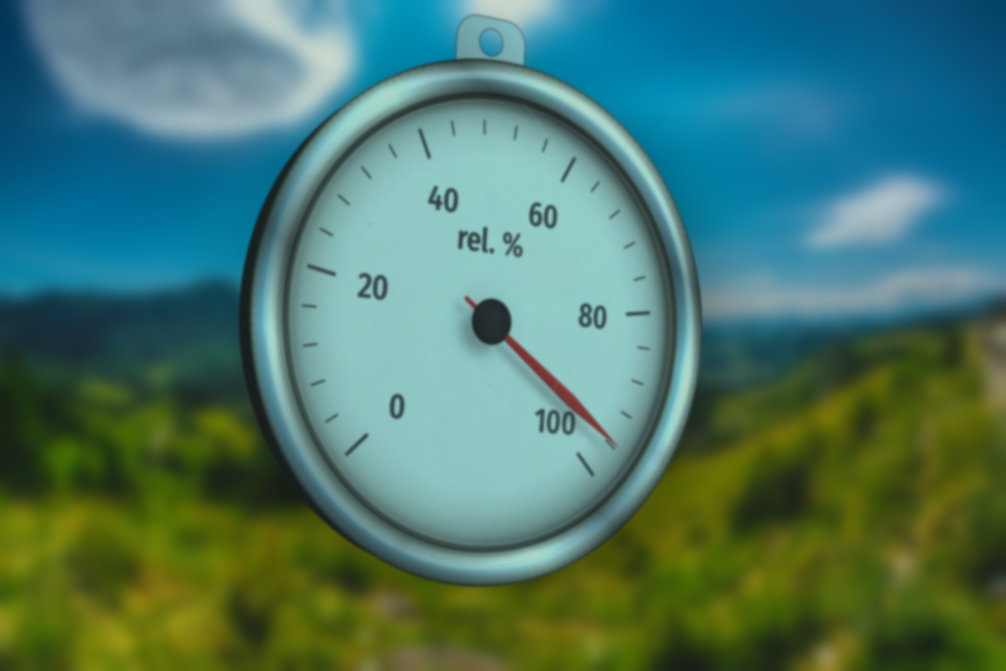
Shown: **96** %
